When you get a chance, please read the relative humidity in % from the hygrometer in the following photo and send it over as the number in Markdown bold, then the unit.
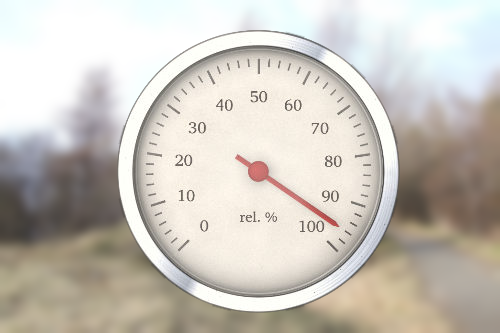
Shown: **96** %
